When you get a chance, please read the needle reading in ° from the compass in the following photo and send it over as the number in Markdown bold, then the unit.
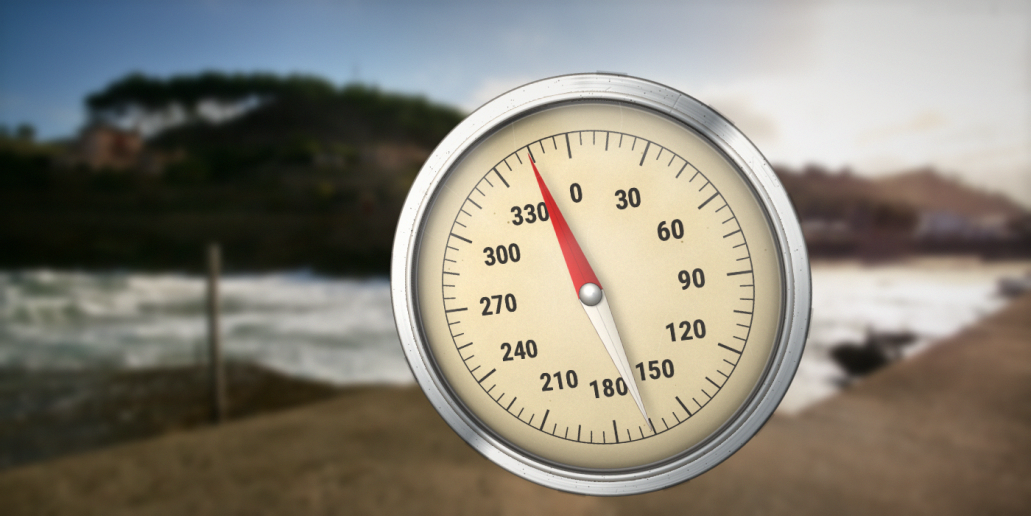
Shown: **345** °
